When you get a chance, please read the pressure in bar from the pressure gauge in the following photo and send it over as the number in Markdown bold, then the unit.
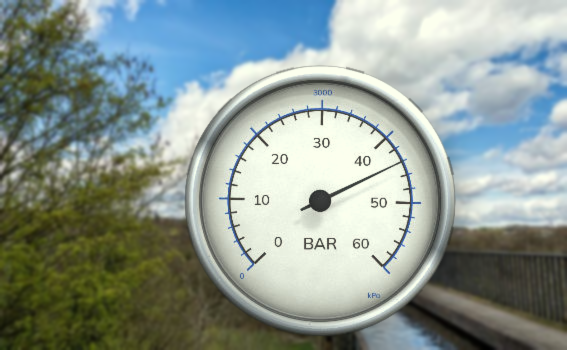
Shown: **44** bar
